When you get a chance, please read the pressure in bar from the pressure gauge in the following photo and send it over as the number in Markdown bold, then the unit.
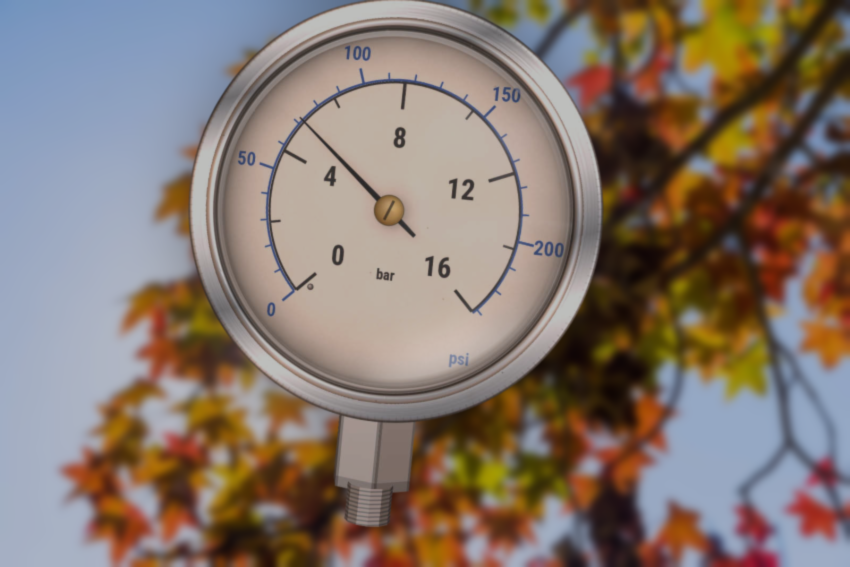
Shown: **5** bar
